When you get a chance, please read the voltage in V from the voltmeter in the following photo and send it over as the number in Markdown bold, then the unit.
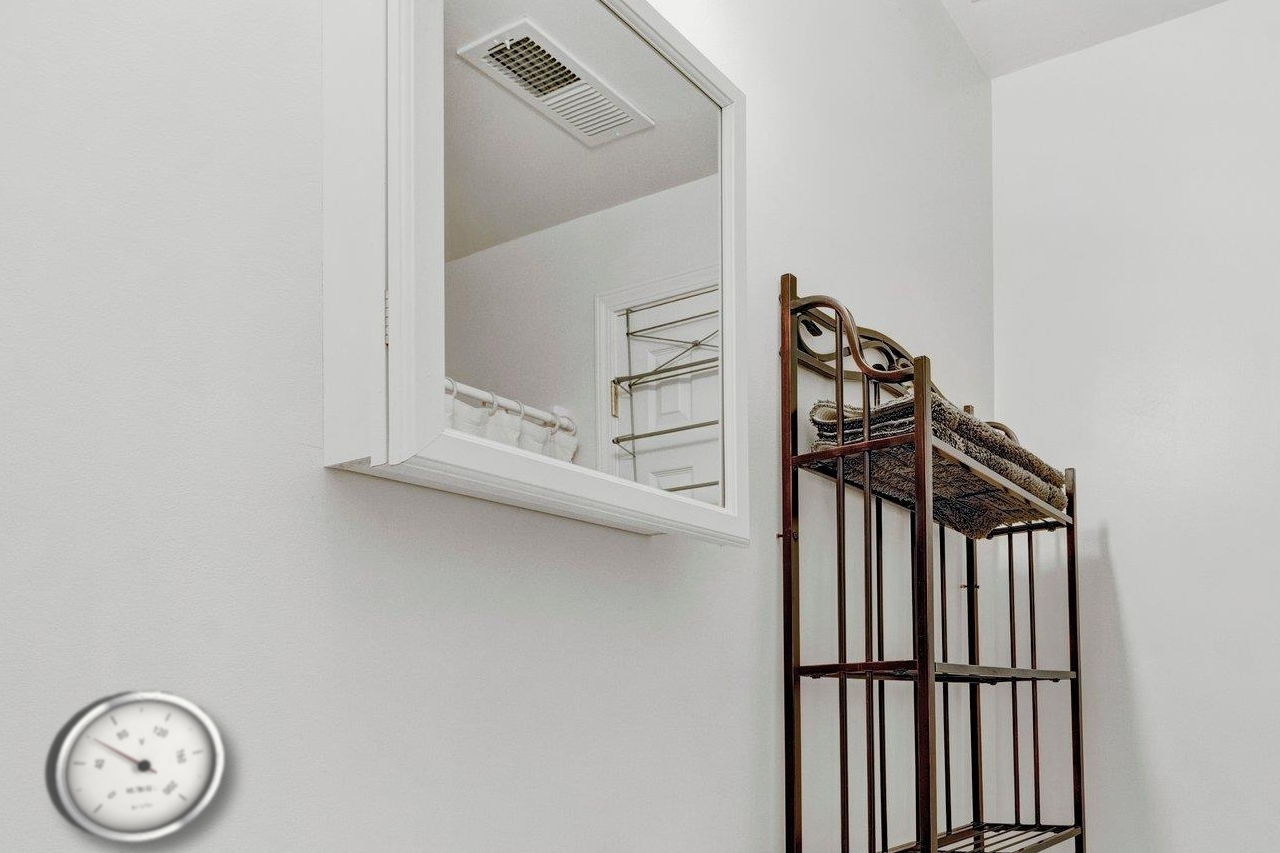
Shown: **60** V
